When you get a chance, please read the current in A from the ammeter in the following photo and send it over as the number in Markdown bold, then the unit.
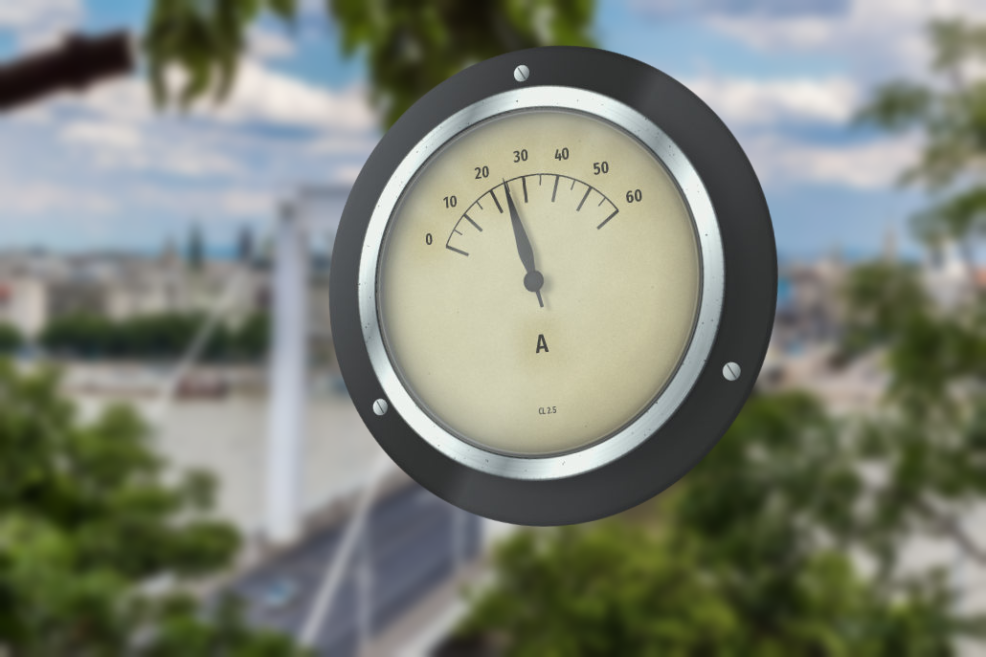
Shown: **25** A
